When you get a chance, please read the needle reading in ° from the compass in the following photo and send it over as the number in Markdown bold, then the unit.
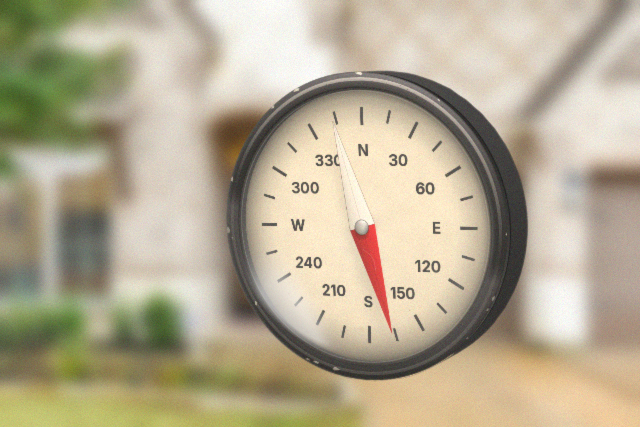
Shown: **165** °
